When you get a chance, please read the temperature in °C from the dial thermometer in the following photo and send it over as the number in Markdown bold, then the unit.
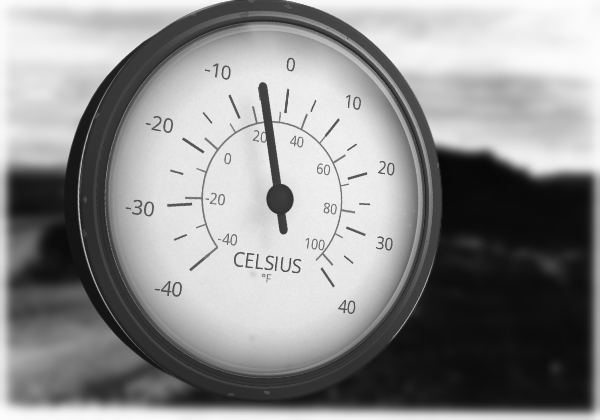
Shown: **-5** °C
